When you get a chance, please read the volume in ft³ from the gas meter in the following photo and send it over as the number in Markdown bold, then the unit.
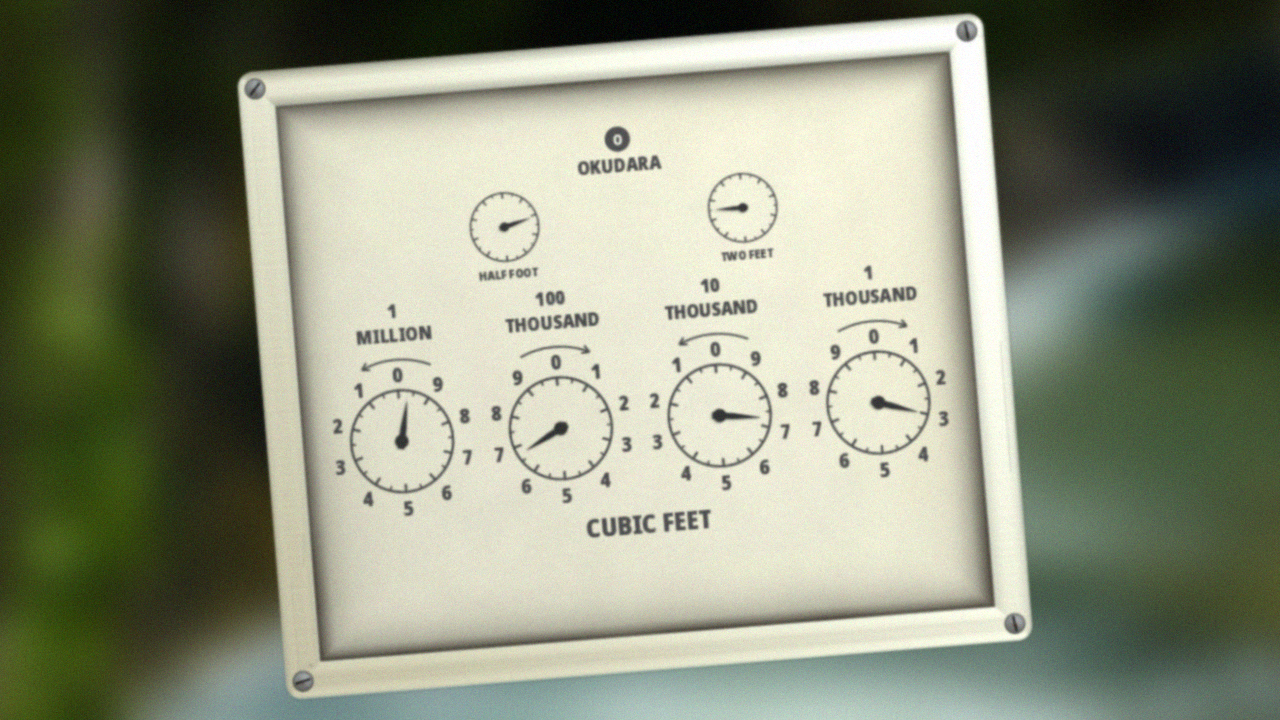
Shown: **967300** ft³
